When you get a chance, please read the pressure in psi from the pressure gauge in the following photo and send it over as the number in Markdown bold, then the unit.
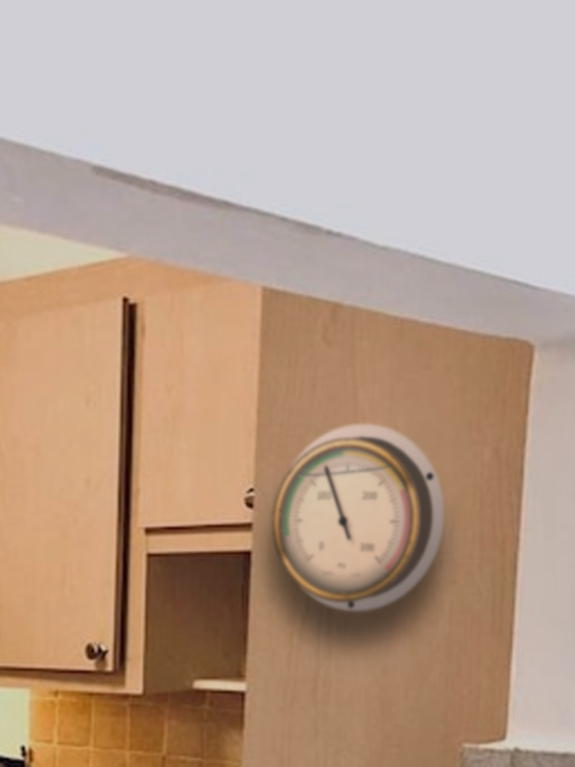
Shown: **125** psi
